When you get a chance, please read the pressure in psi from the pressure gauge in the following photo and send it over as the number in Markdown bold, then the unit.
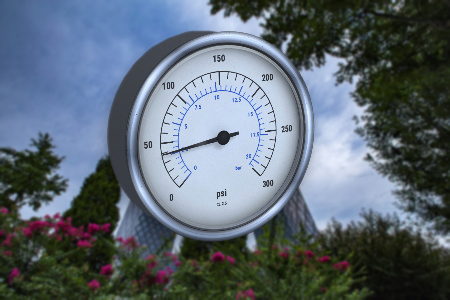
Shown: **40** psi
